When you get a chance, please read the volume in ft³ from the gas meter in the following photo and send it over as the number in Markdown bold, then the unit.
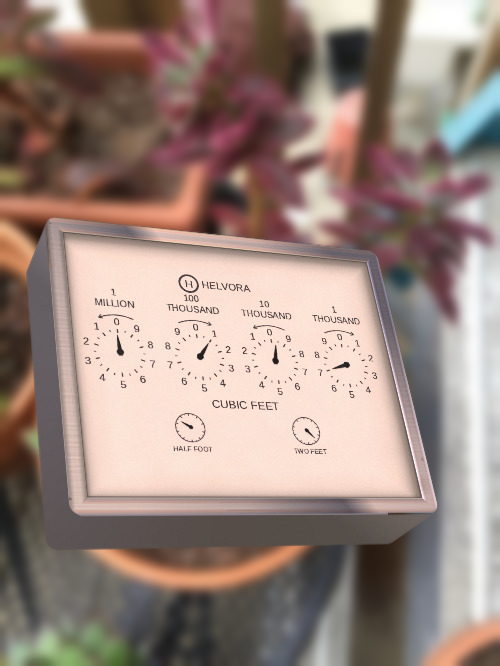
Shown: **9700** ft³
